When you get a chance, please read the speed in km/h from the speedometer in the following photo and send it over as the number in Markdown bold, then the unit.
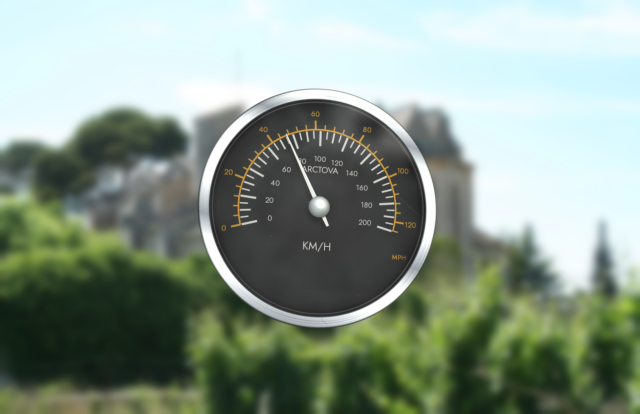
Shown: **75** km/h
